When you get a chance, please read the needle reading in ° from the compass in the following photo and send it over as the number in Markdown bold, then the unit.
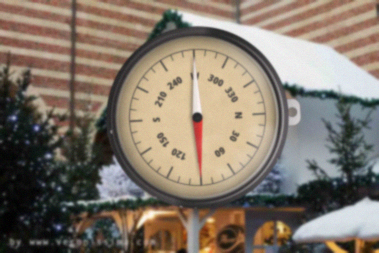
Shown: **90** °
